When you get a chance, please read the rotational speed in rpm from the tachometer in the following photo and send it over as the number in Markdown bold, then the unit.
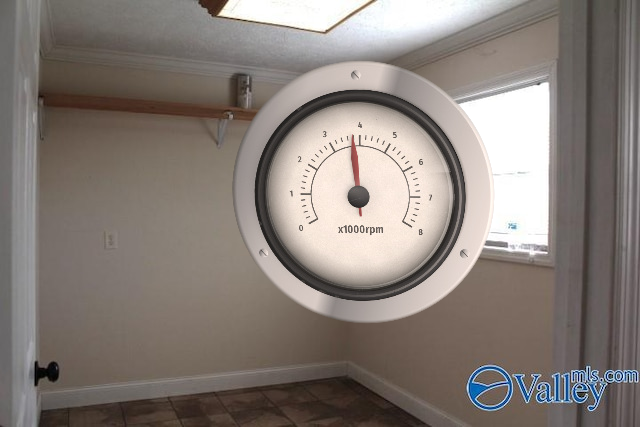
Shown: **3800** rpm
